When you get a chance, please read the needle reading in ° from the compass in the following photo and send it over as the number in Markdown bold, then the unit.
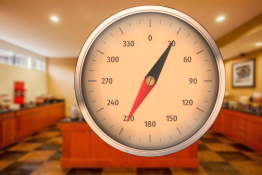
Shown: **210** °
